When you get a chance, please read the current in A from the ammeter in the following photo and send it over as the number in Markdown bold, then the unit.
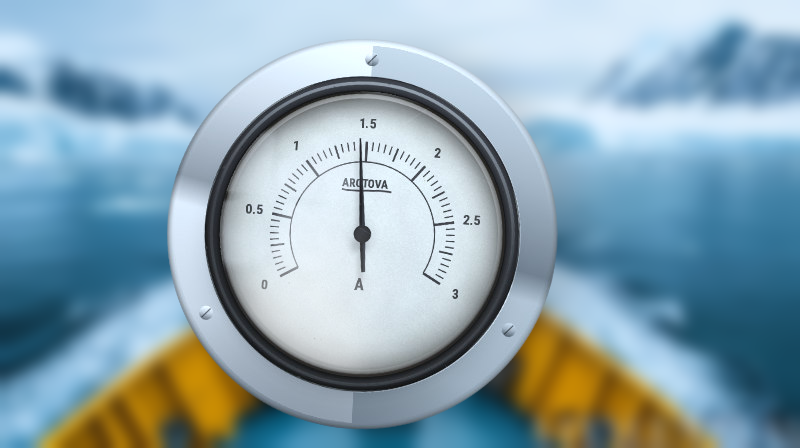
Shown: **1.45** A
